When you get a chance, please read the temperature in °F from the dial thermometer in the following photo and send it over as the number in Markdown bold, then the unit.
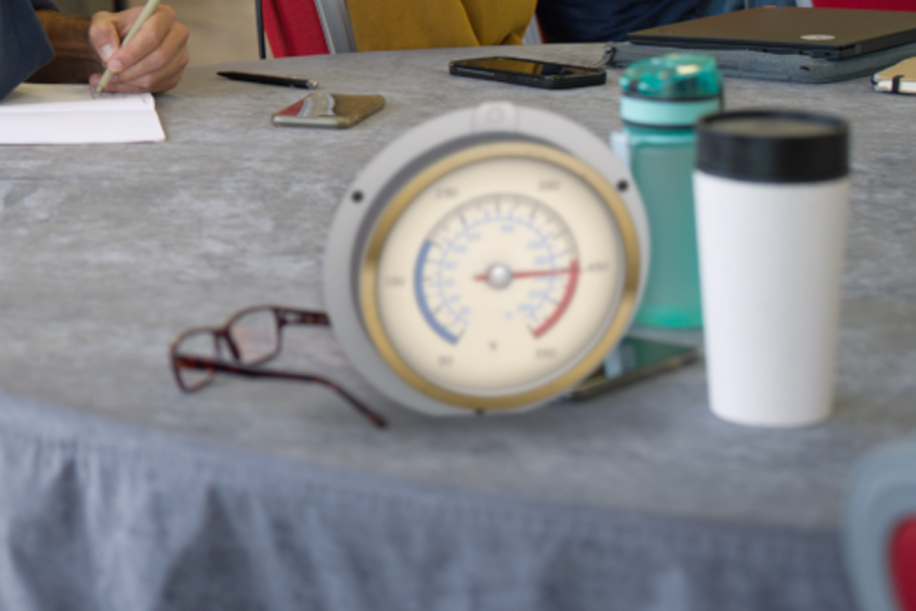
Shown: **450** °F
